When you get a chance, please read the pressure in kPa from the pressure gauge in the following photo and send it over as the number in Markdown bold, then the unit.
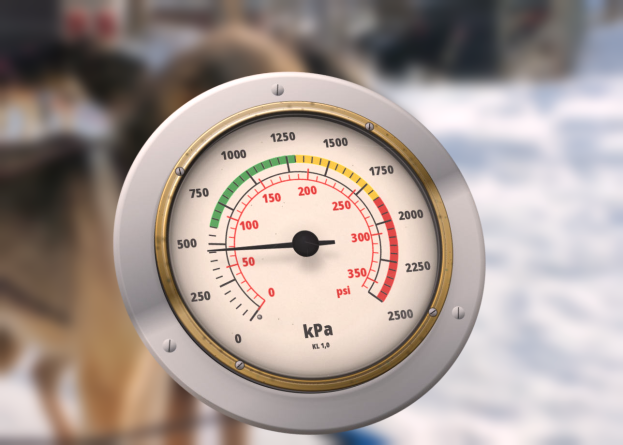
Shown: **450** kPa
